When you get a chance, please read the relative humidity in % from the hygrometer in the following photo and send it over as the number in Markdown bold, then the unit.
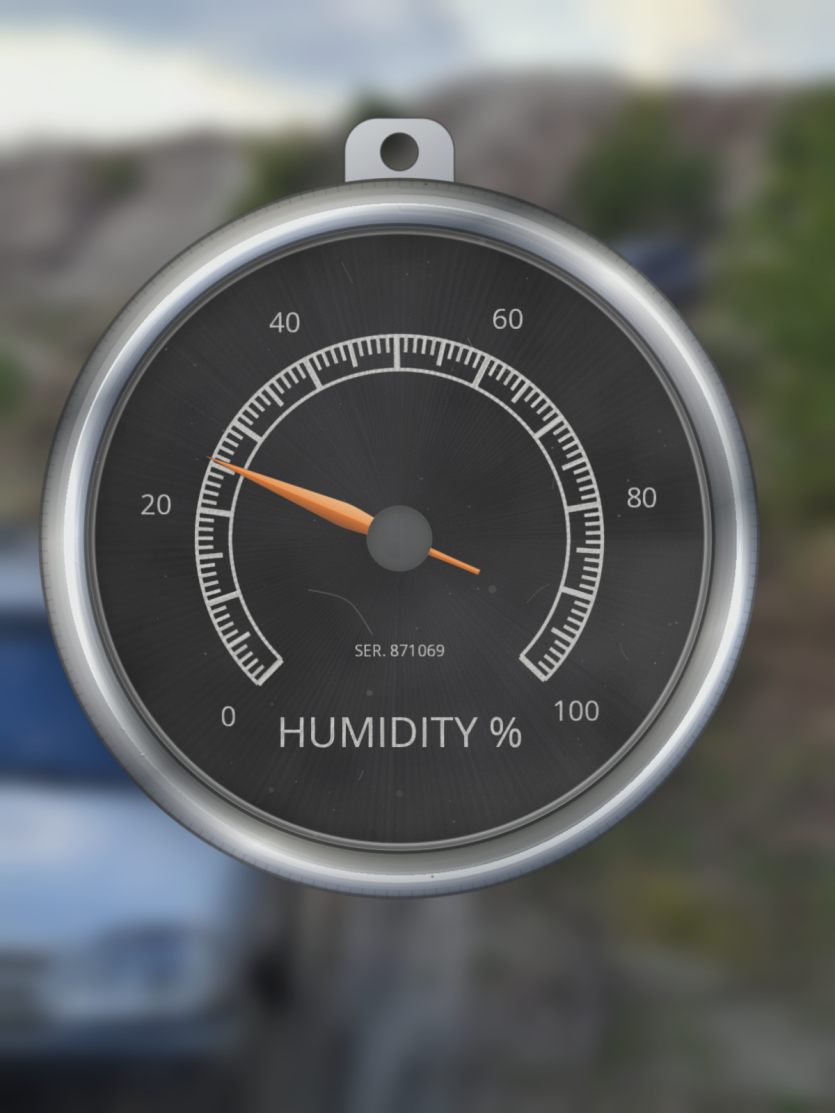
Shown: **25.5** %
